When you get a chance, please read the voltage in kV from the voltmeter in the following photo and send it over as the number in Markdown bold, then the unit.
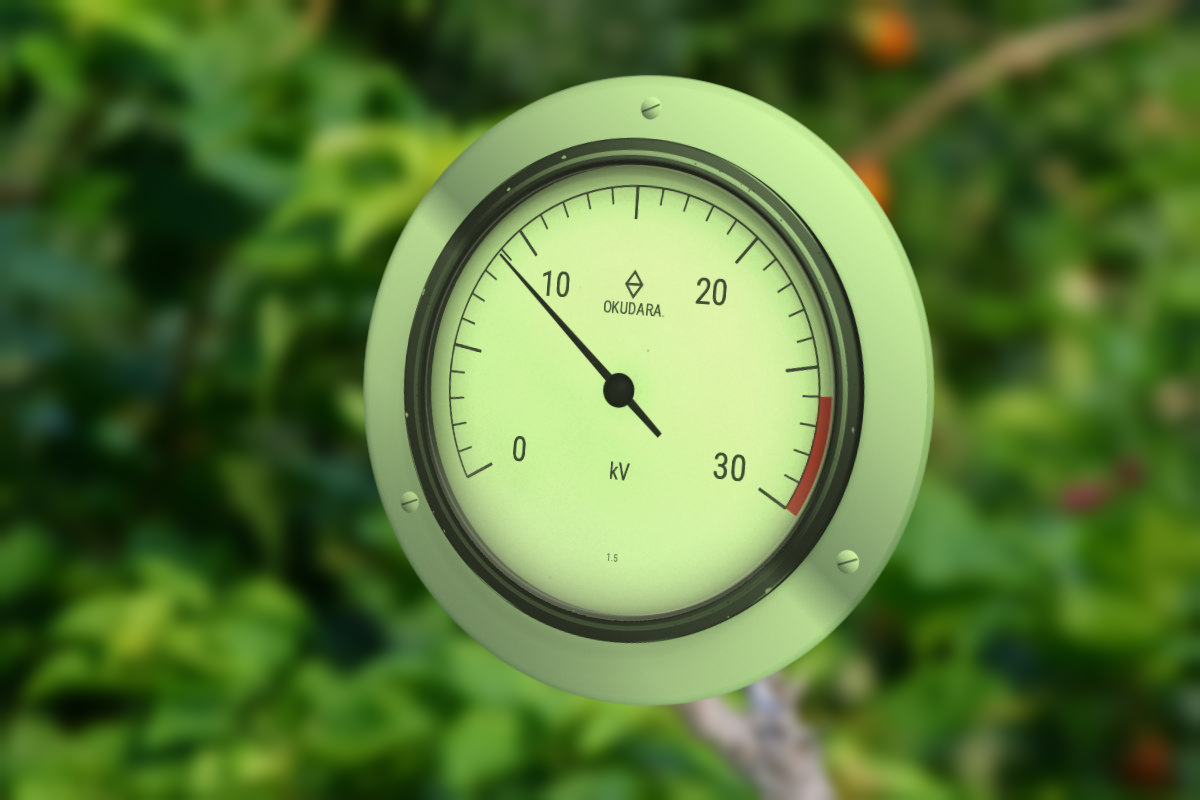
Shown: **9** kV
